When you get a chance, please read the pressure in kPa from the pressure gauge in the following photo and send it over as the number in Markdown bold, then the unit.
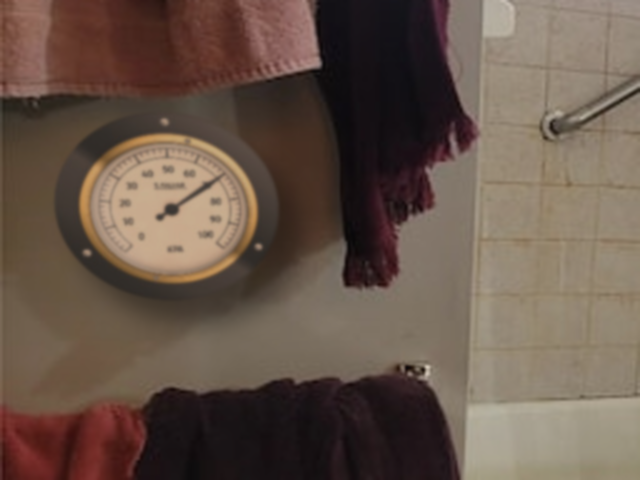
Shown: **70** kPa
